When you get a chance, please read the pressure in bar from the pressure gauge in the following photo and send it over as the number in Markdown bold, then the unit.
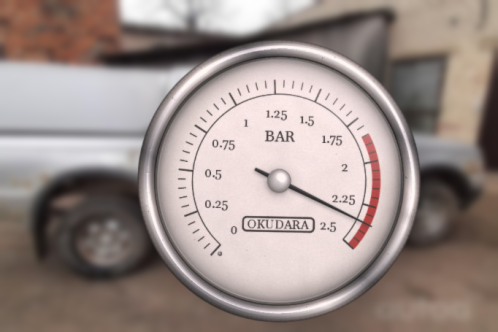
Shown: **2.35** bar
